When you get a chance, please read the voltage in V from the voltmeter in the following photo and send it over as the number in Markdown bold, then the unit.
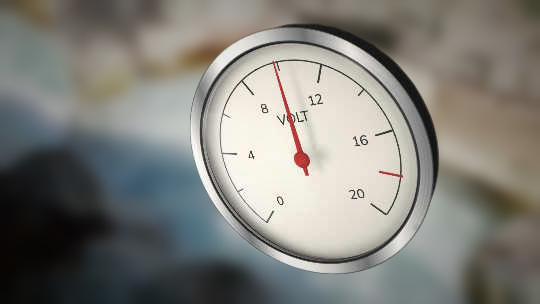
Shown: **10** V
